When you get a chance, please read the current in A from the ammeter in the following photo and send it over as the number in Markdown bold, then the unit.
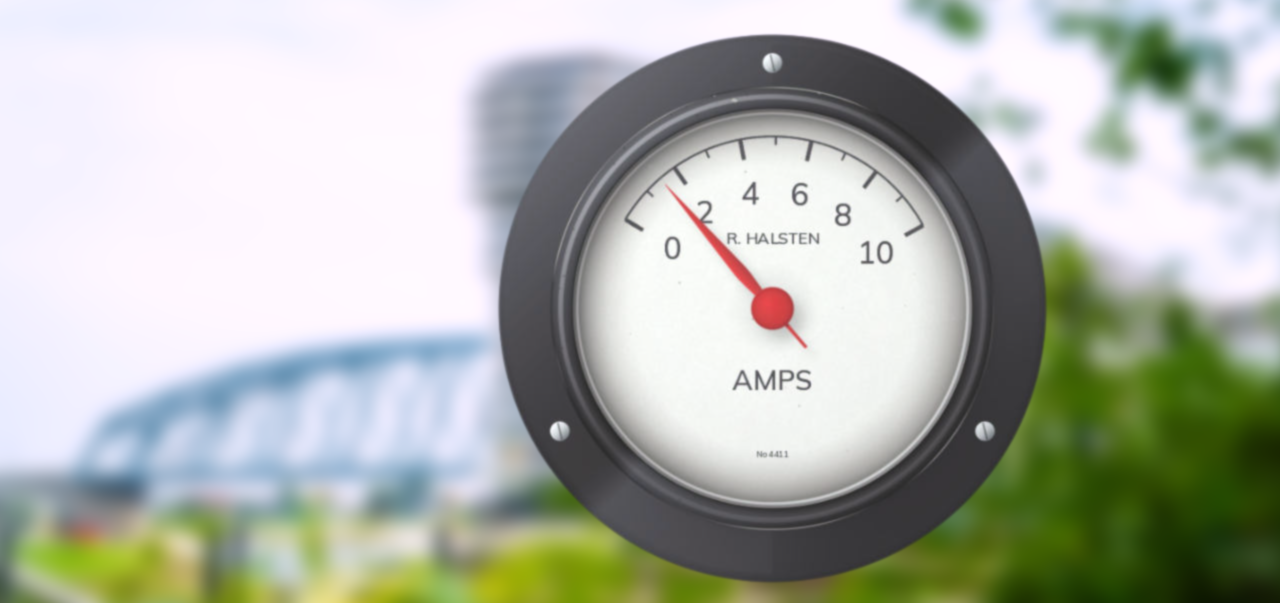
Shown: **1.5** A
